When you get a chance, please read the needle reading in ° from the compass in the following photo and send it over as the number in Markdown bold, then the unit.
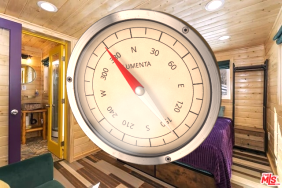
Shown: **330** °
